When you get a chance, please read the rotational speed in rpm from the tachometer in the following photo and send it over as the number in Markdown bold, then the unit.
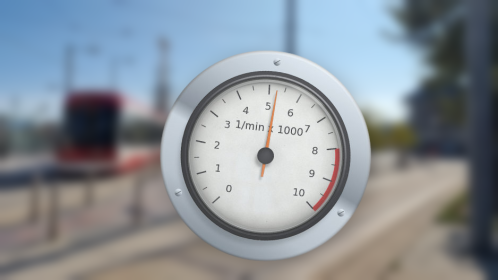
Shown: **5250** rpm
